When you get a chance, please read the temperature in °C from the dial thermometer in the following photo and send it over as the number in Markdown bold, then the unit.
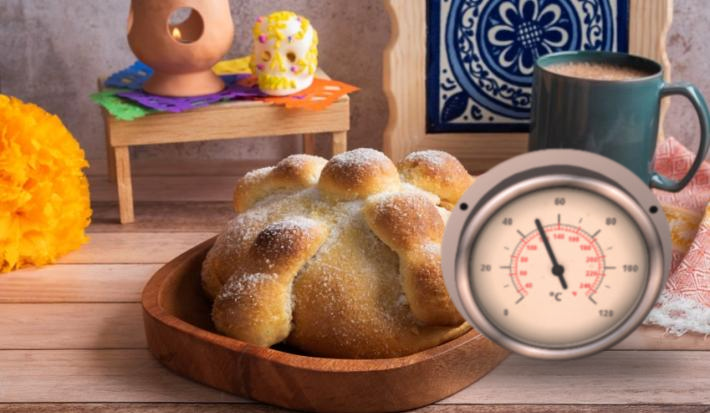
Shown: **50** °C
